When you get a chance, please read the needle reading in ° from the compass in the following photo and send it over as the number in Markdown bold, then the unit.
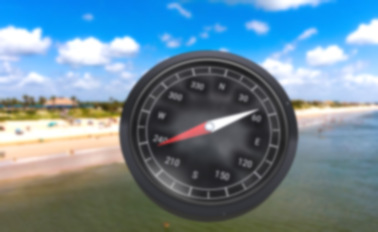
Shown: **232.5** °
